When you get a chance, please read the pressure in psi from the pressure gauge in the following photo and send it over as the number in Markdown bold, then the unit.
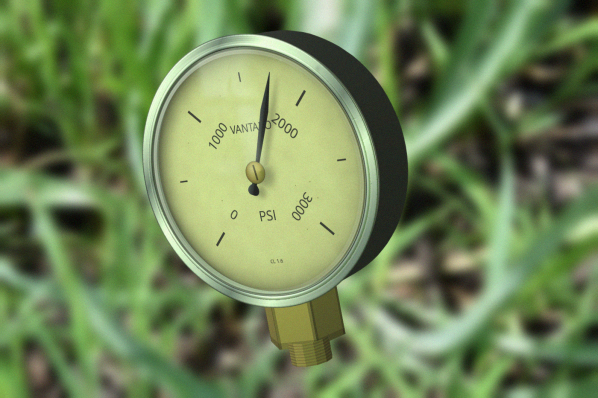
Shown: **1750** psi
